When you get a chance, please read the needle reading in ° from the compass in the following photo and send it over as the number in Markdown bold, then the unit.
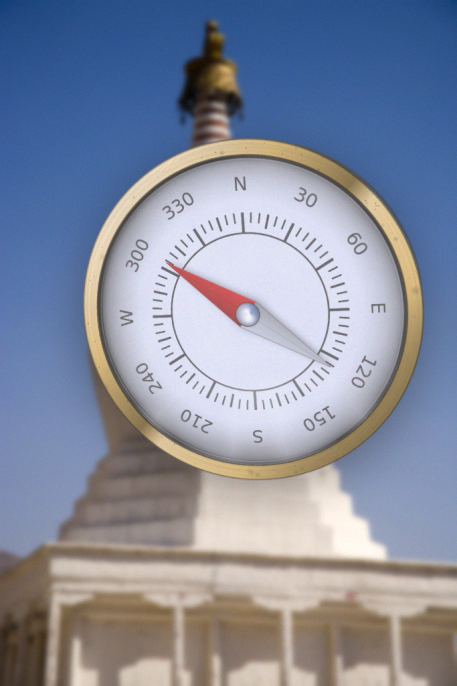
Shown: **305** °
